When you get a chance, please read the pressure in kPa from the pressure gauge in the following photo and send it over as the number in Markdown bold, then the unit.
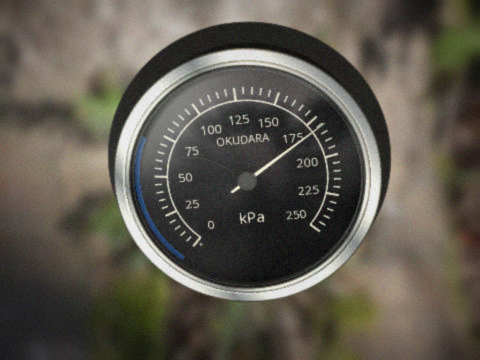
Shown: **180** kPa
